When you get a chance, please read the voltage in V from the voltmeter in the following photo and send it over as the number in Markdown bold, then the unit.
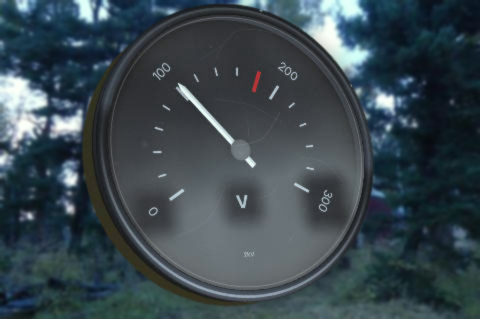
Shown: **100** V
